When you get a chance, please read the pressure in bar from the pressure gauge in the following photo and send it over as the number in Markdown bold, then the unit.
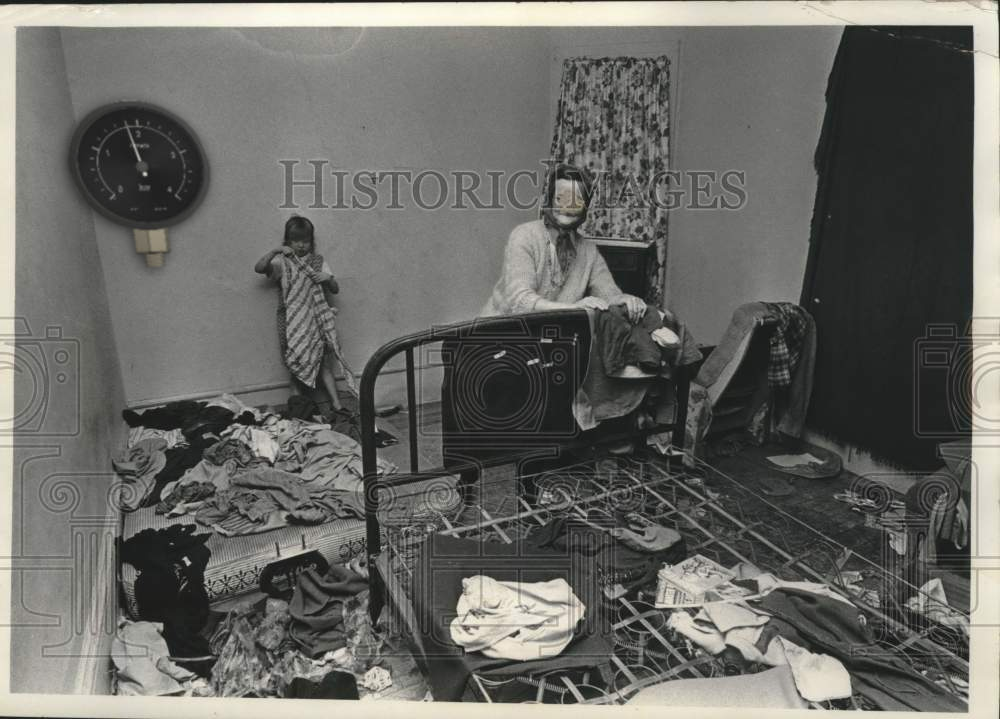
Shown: **1.8** bar
